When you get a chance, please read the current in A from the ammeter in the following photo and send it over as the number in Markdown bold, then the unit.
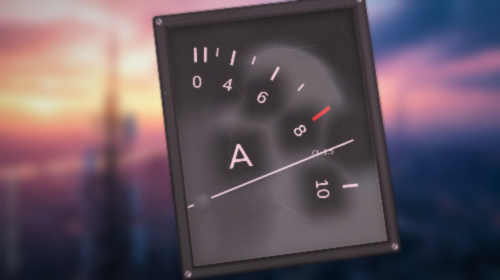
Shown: **9** A
